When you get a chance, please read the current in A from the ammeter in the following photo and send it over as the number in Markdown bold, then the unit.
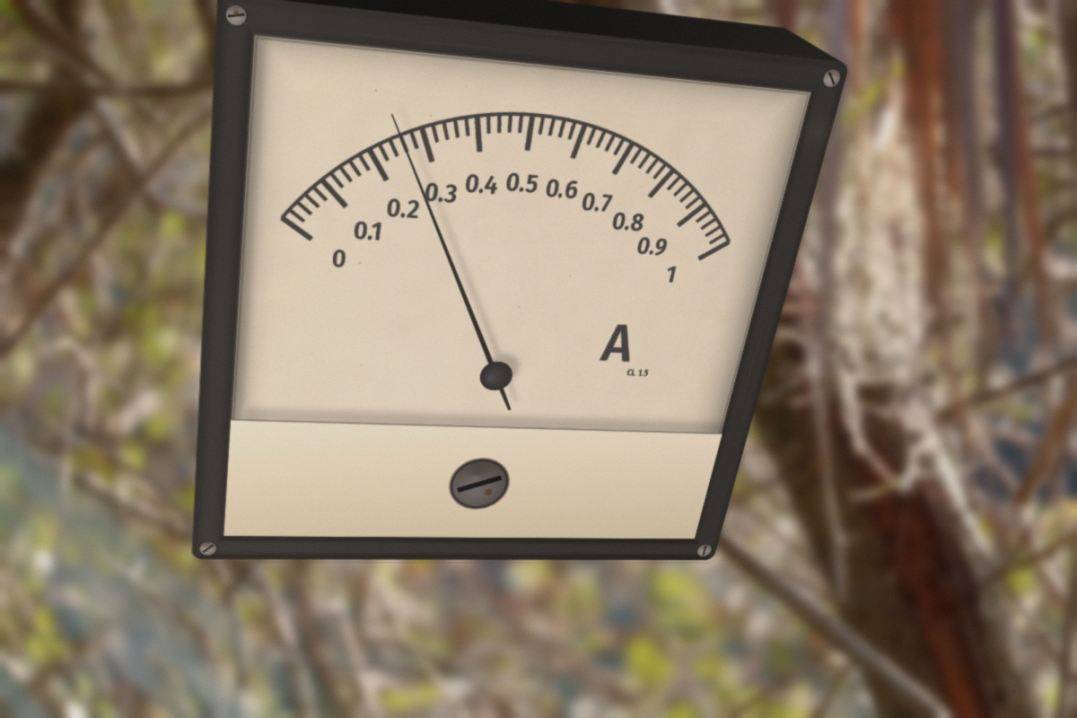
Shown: **0.26** A
